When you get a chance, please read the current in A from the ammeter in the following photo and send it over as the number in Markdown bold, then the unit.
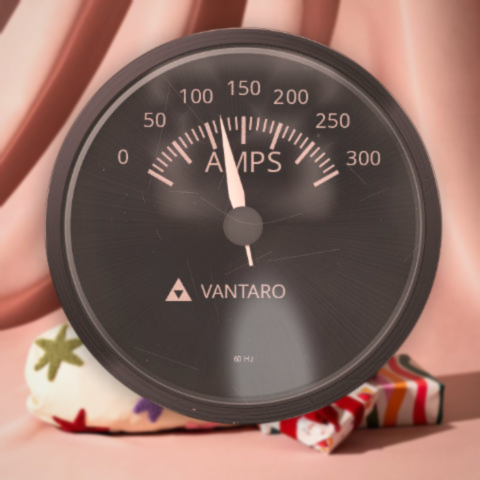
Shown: **120** A
